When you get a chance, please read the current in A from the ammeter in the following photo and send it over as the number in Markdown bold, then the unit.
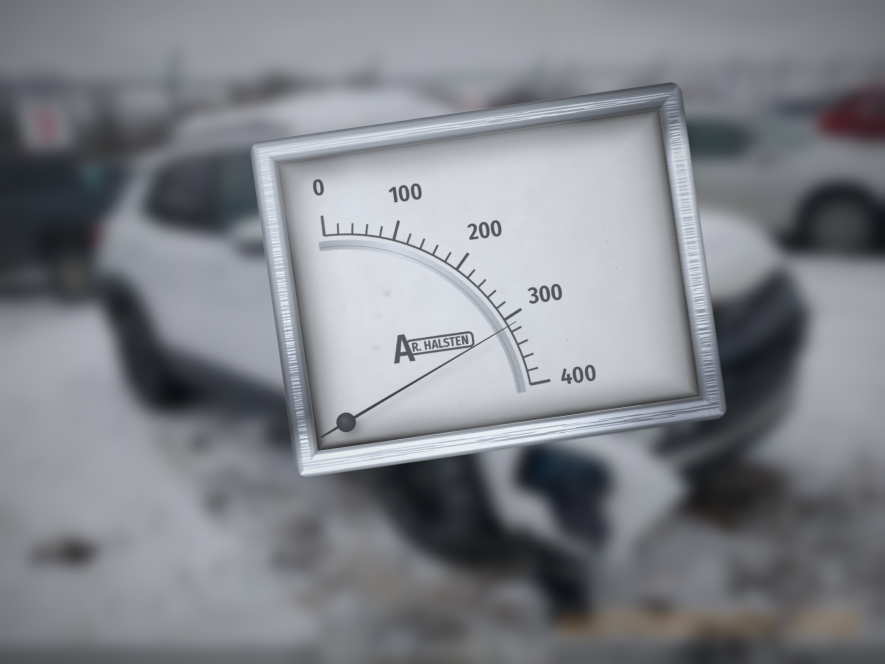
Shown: **310** A
